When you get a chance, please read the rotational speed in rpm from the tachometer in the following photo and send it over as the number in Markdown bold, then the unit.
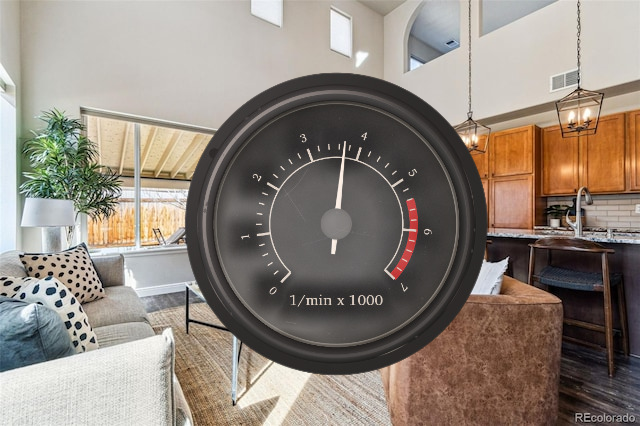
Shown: **3700** rpm
